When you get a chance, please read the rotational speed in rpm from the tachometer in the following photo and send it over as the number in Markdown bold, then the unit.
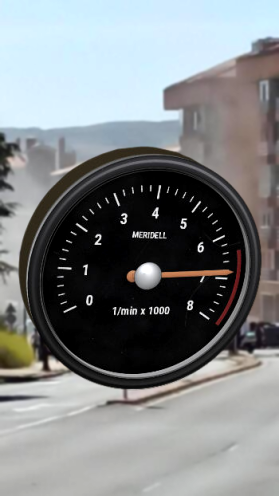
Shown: **6800** rpm
